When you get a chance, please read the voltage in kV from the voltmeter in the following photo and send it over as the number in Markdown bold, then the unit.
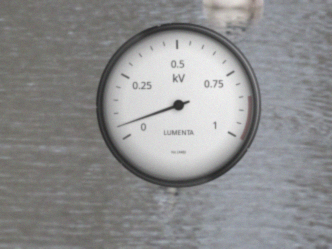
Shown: **0.05** kV
